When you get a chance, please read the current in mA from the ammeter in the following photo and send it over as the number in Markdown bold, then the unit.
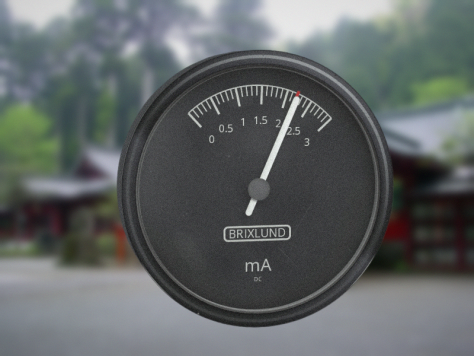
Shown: **2.2** mA
